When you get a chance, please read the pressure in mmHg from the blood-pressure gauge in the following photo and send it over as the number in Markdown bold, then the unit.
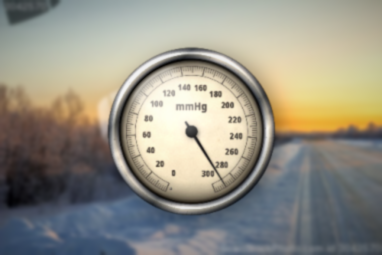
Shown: **290** mmHg
